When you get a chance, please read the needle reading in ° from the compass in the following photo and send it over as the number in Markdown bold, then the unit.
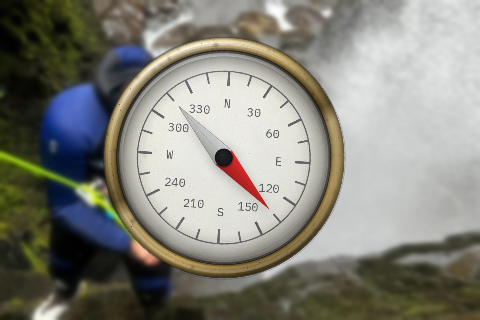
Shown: **135** °
